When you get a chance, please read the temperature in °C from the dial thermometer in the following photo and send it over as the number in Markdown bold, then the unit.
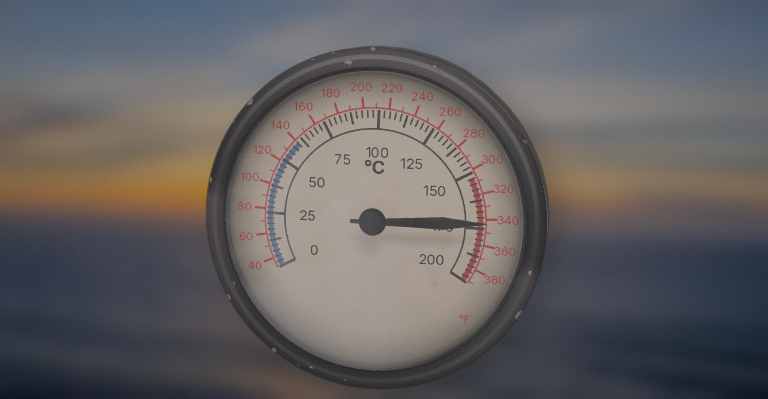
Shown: **172.5** °C
